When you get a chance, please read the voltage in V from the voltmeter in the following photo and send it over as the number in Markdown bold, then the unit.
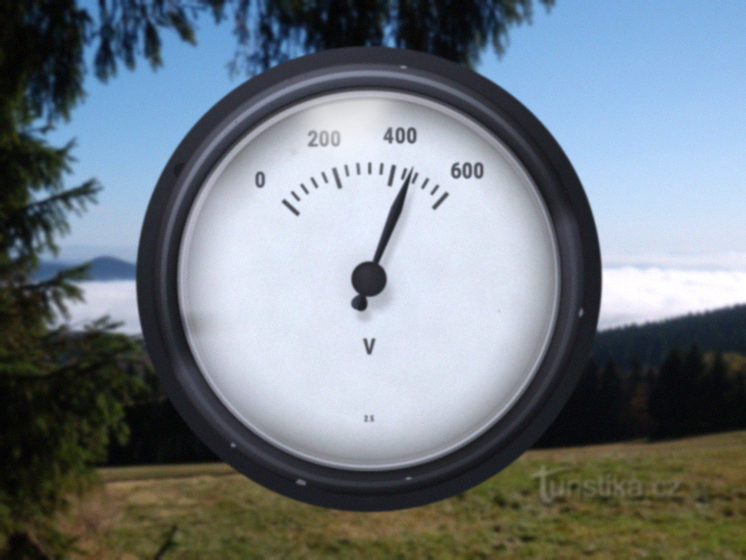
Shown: **460** V
